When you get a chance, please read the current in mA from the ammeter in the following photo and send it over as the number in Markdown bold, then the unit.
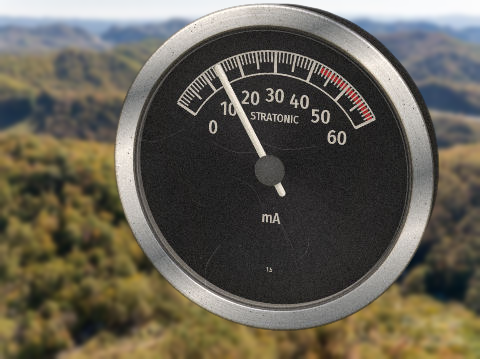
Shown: **15** mA
